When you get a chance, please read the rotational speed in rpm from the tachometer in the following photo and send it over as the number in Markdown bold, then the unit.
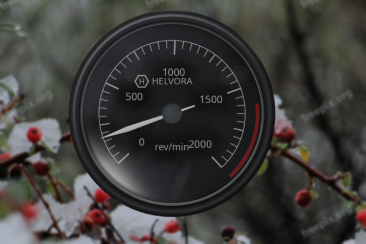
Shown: **175** rpm
